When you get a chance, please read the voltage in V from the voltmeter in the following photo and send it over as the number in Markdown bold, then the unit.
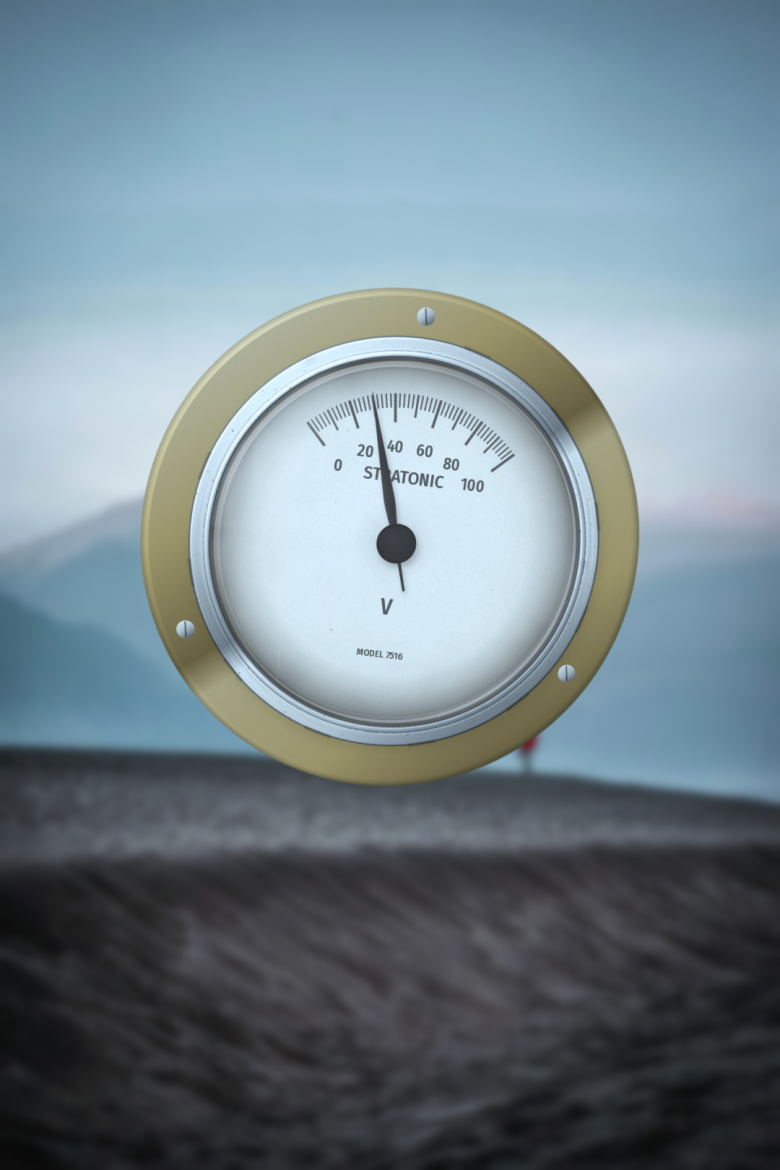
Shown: **30** V
